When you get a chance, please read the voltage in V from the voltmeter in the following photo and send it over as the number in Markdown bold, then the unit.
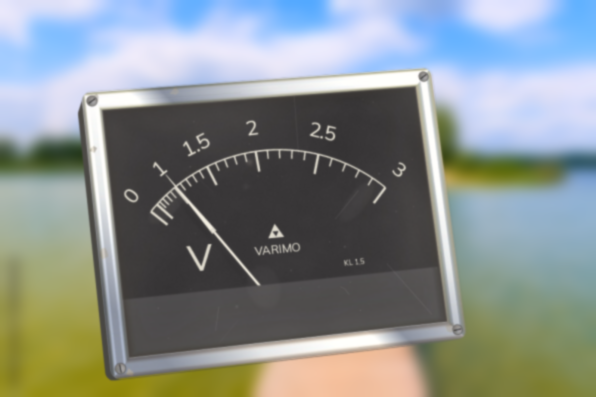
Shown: **1** V
